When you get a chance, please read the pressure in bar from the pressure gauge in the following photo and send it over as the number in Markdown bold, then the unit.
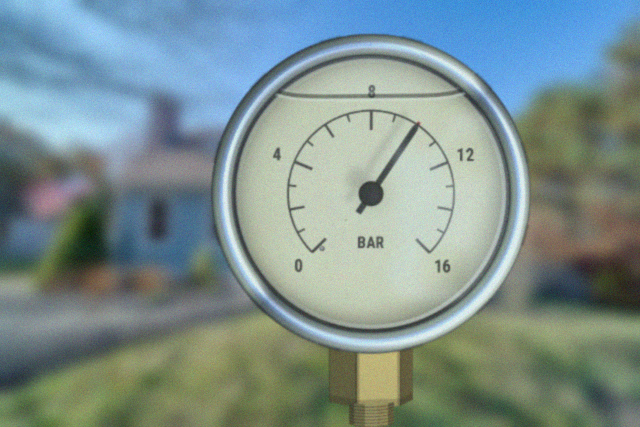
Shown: **10** bar
